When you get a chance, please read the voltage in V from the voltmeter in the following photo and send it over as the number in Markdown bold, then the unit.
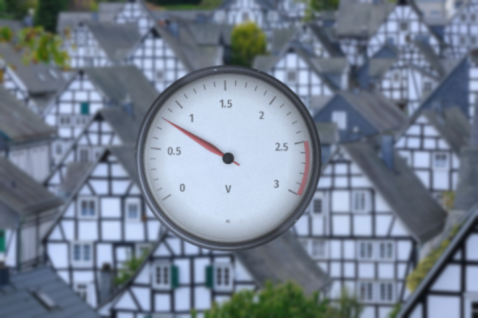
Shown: **0.8** V
